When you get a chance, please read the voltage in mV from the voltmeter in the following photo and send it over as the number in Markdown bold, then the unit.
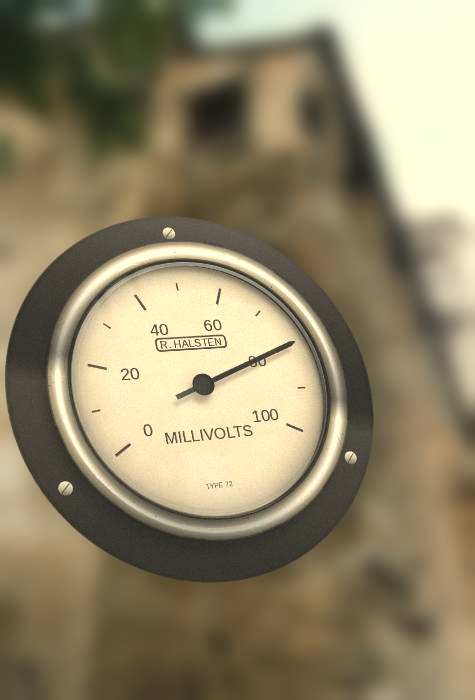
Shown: **80** mV
